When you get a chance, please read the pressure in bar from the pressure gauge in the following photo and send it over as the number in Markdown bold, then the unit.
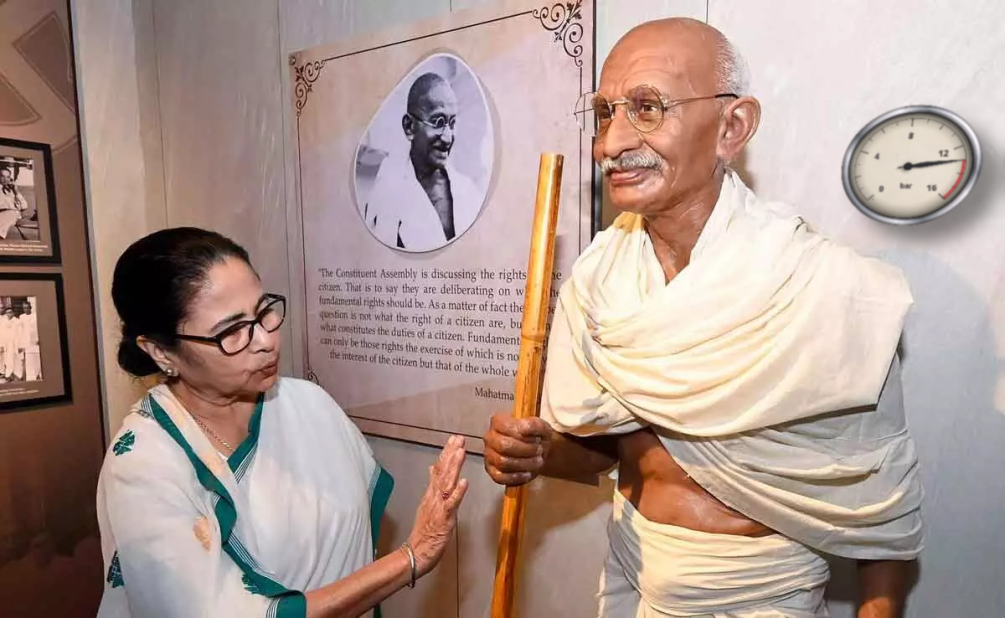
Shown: **13** bar
